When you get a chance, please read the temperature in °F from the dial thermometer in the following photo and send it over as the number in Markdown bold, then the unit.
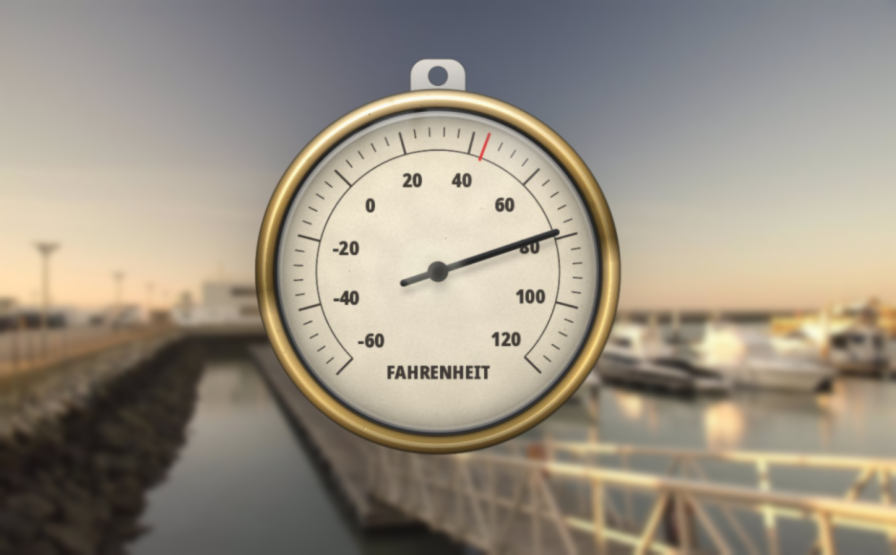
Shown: **78** °F
